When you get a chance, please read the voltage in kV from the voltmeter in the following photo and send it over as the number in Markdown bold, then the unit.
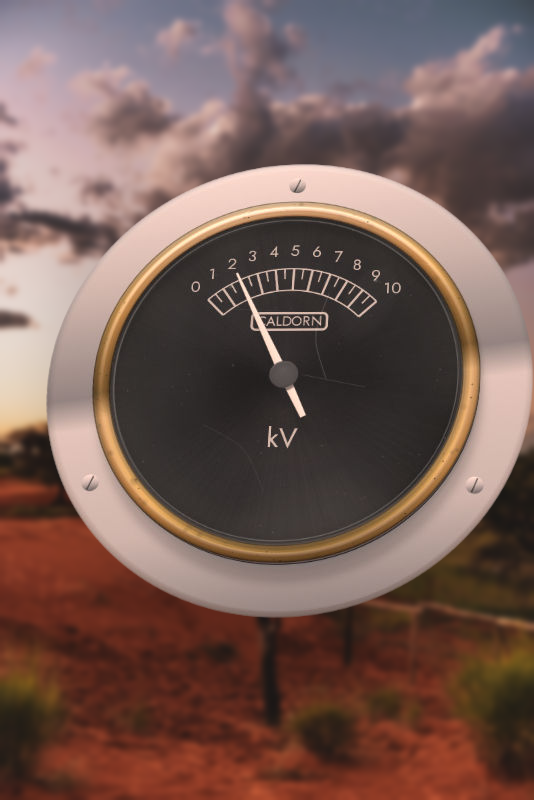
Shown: **2** kV
